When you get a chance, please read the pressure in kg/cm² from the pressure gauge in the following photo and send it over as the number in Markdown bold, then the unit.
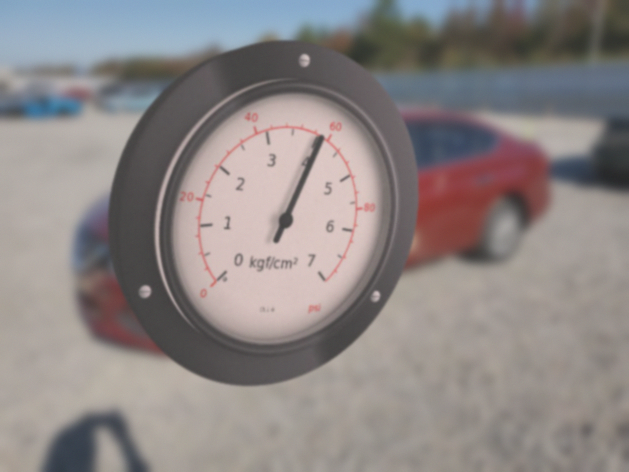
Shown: **4** kg/cm²
